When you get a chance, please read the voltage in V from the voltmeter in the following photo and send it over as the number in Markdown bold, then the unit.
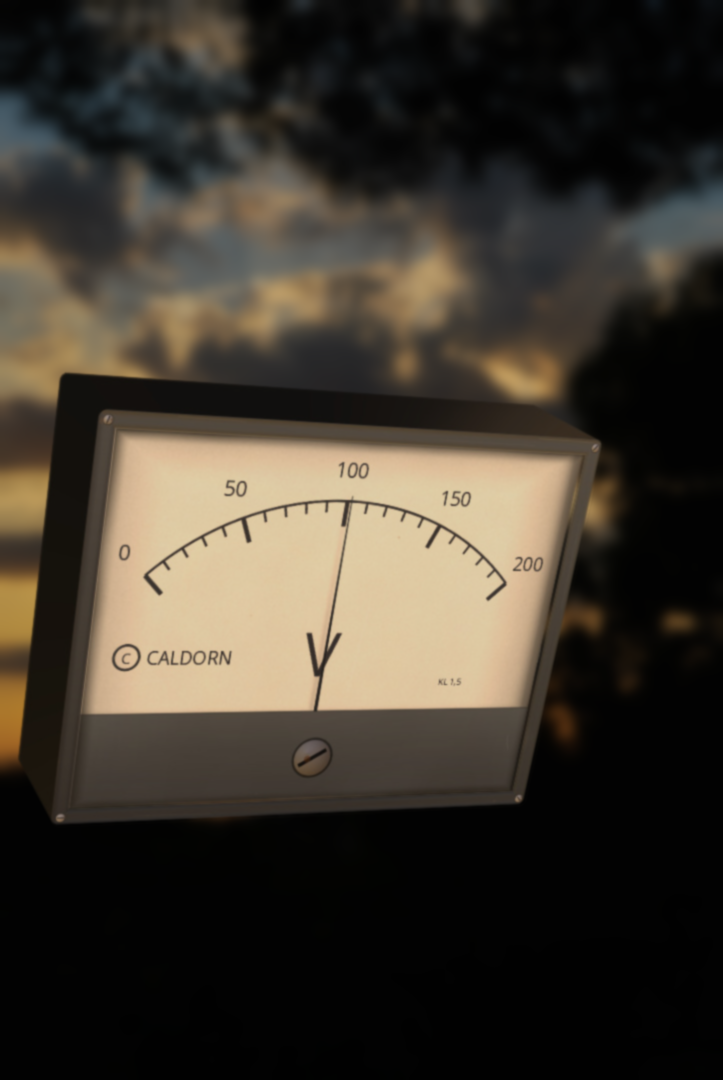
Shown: **100** V
